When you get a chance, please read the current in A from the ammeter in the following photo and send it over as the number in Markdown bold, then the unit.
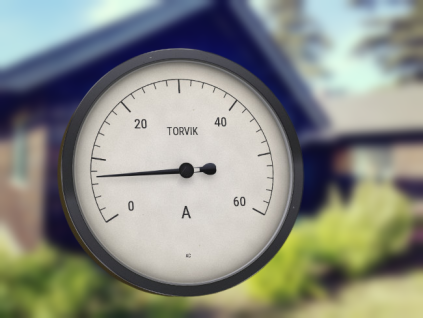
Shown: **7** A
